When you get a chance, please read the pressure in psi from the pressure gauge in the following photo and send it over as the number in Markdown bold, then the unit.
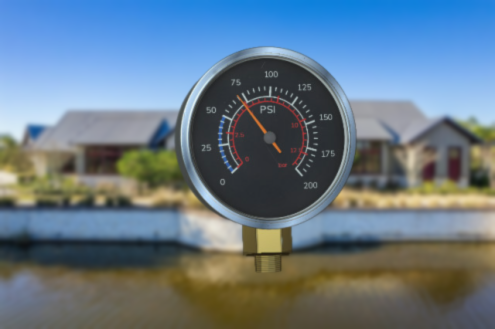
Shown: **70** psi
